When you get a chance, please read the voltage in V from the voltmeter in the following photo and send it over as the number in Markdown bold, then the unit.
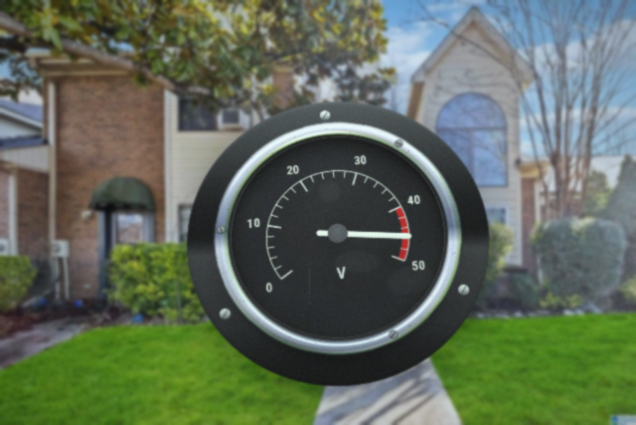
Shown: **46** V
